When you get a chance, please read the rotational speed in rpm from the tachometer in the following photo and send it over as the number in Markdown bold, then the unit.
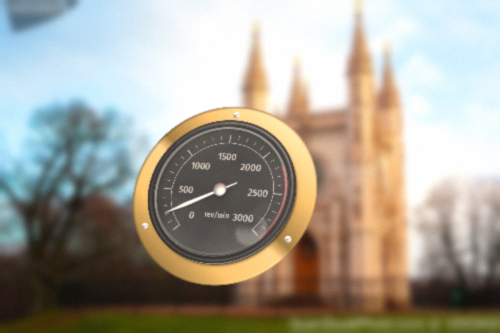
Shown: **200** rpm
